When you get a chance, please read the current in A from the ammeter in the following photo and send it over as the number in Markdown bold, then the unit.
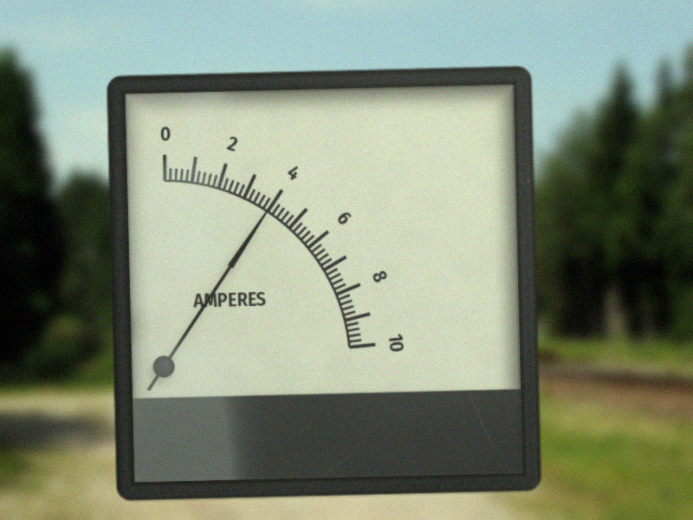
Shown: **4** A
